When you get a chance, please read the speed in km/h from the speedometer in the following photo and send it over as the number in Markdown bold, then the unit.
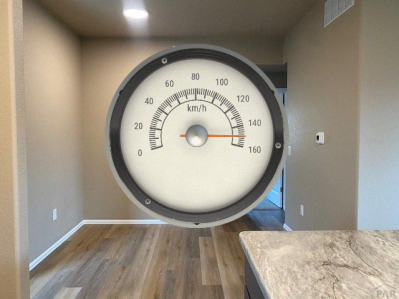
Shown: **150** km/h
